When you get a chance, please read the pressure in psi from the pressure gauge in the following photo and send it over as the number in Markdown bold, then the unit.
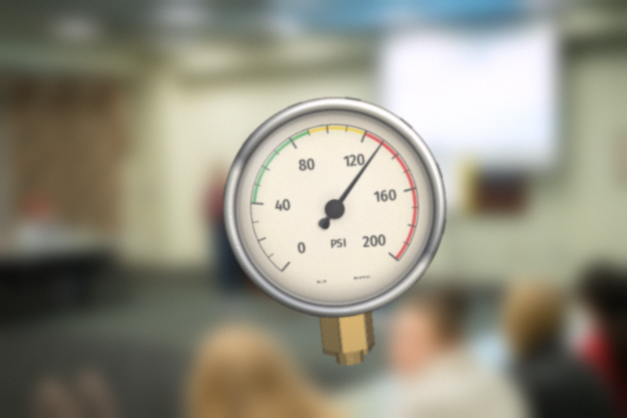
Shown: **130** psi
